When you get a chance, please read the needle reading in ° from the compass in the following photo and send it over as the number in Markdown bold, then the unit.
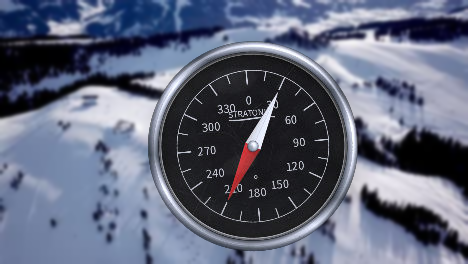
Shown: **210** °
